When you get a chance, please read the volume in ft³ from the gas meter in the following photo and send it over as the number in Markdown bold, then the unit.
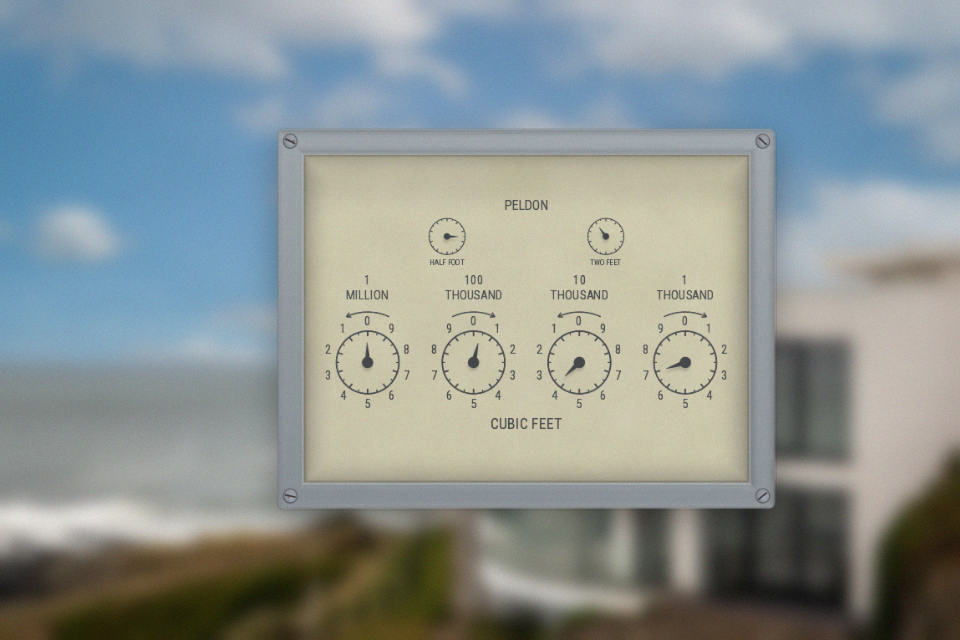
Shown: **3700** ft³
